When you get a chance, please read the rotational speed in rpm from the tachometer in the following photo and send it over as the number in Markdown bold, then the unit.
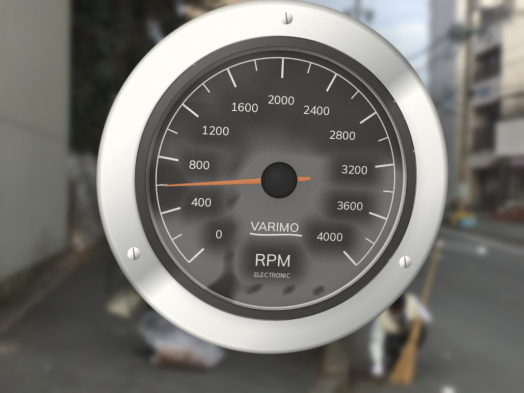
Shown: **600** rpm
